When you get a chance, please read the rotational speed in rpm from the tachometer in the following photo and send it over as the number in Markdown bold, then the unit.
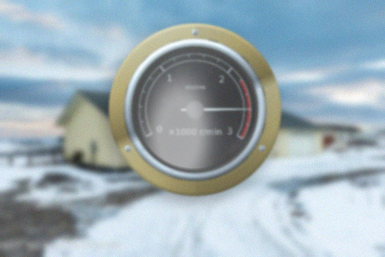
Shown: **2600** rpm
